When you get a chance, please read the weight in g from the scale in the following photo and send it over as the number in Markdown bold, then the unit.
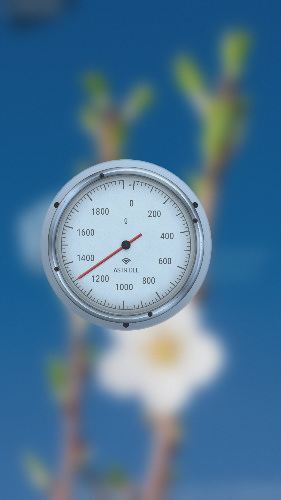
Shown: **1300** g
